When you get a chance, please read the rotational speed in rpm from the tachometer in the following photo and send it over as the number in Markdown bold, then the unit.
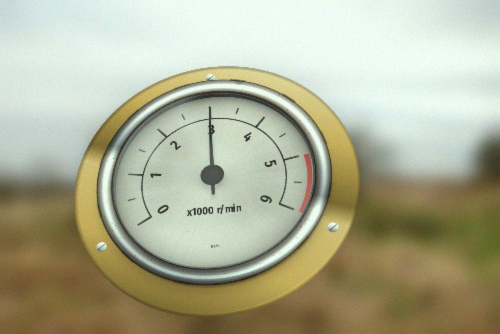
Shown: **3000** rpm
